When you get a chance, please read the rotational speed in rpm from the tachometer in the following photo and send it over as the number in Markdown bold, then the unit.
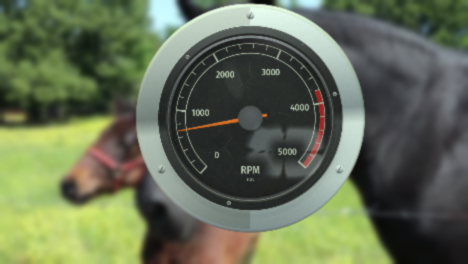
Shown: **700** rpm
